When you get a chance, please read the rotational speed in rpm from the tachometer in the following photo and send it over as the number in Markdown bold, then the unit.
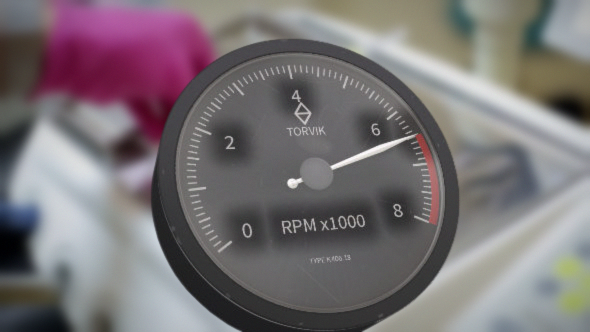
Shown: **6500** rpm
